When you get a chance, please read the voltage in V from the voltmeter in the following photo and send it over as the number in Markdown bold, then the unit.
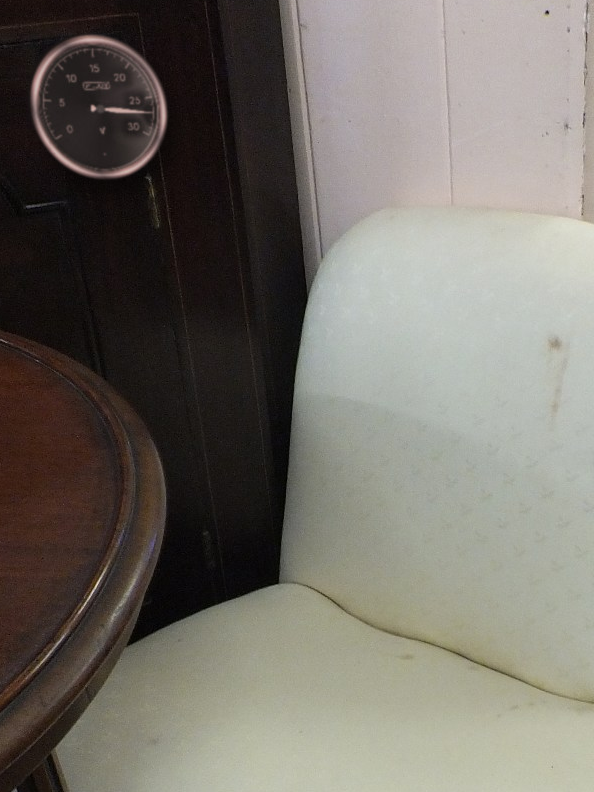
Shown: **27** V
